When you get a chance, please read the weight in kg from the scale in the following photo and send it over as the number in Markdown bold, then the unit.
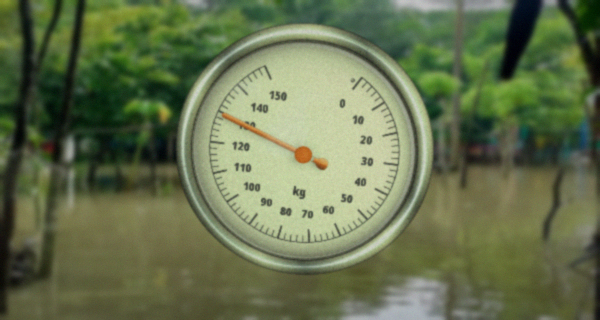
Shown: **130** kg
